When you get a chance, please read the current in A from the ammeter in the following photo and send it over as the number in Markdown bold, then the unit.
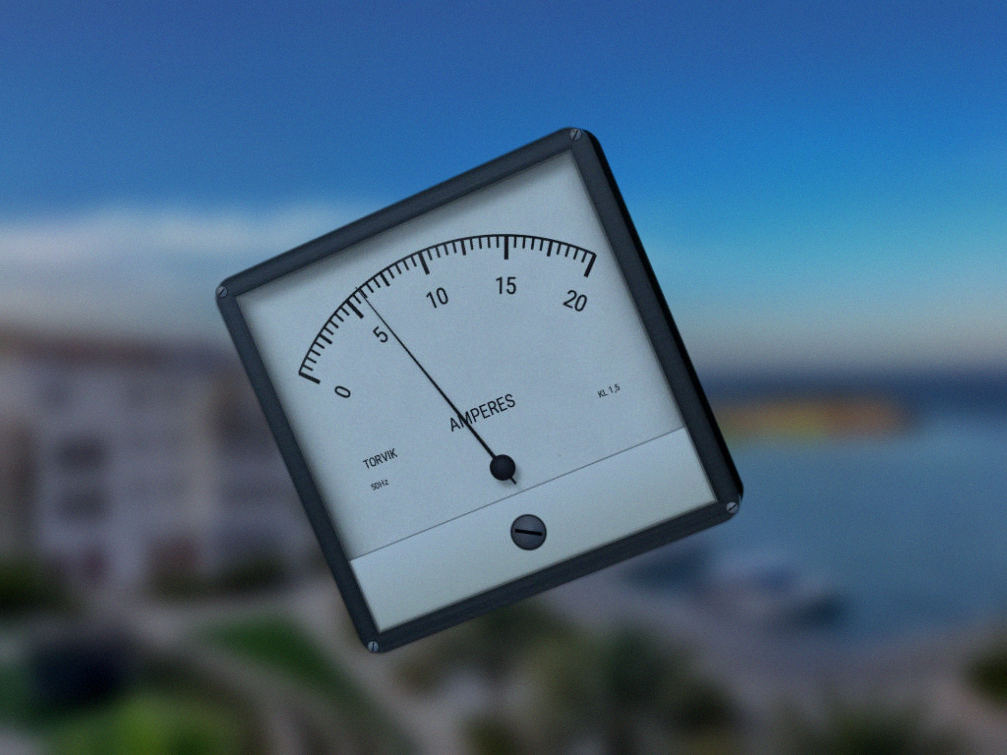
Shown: **6** A
